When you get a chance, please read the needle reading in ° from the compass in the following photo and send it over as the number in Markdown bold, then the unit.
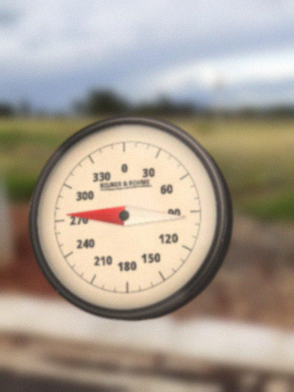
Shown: **275** °
